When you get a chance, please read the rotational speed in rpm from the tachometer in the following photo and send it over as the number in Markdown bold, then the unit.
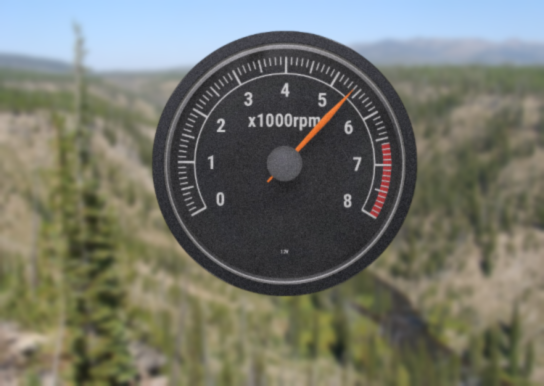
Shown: **5400** rpm
